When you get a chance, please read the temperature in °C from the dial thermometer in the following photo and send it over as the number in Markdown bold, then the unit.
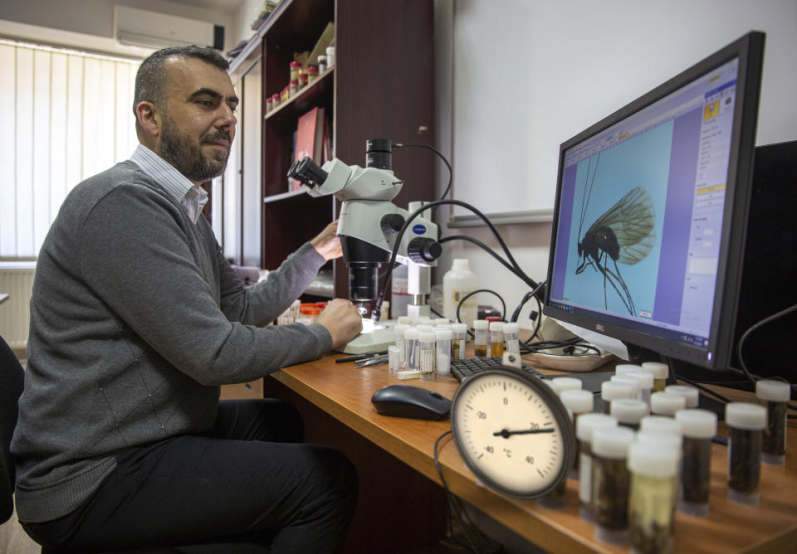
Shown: **22** °C
